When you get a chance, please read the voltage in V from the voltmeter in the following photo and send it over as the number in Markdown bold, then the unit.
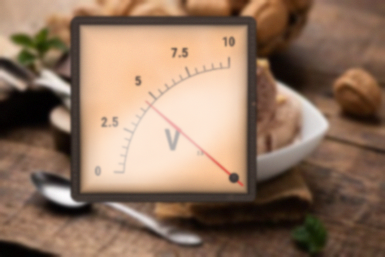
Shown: **4.5** V
